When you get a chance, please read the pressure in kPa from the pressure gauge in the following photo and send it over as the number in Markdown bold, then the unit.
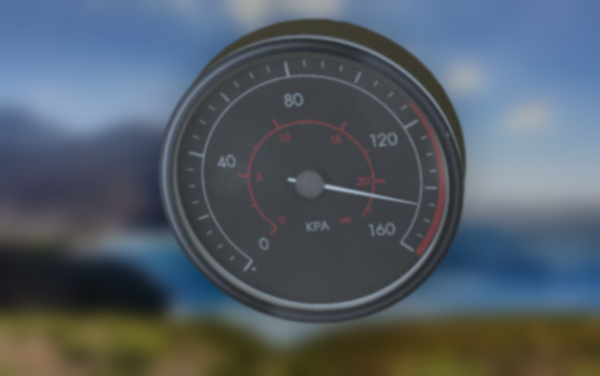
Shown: **145** kPa
